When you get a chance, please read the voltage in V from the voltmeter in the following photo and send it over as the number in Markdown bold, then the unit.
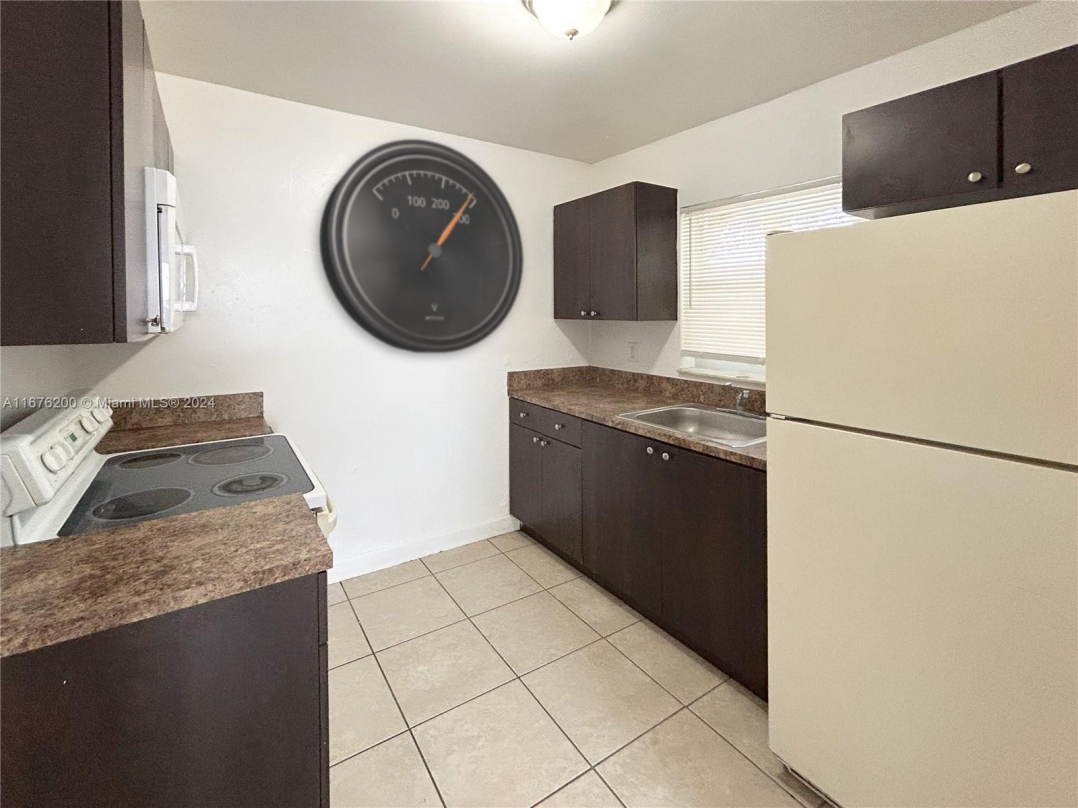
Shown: **280** V
